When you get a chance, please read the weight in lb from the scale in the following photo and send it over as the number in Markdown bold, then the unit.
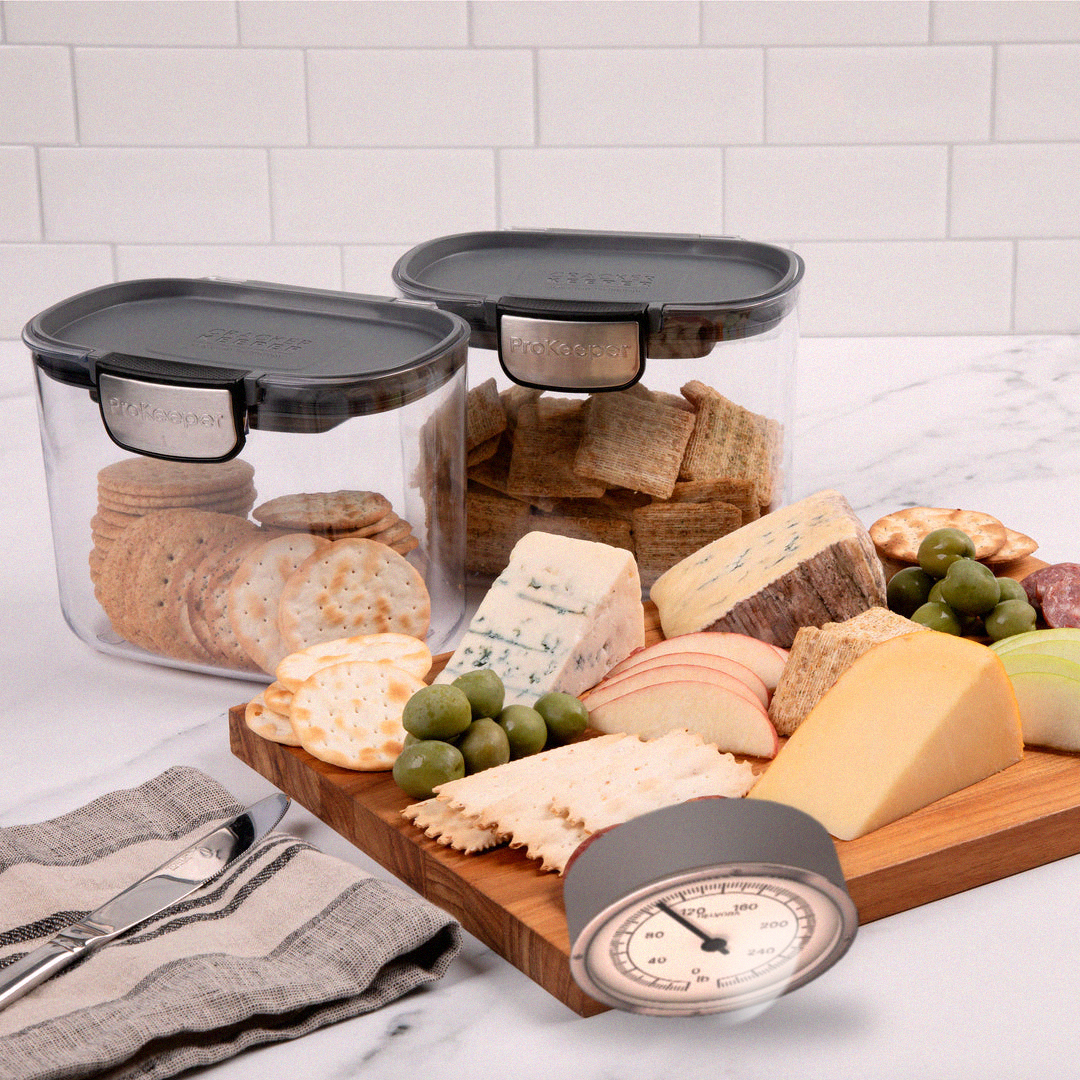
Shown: **110** lb
